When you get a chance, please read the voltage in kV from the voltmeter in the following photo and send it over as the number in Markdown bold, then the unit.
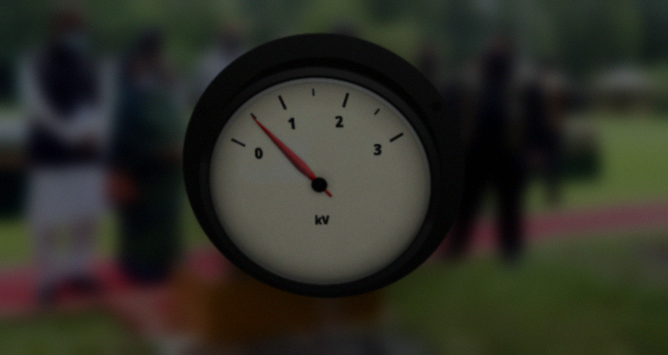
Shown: **0.5** kV
